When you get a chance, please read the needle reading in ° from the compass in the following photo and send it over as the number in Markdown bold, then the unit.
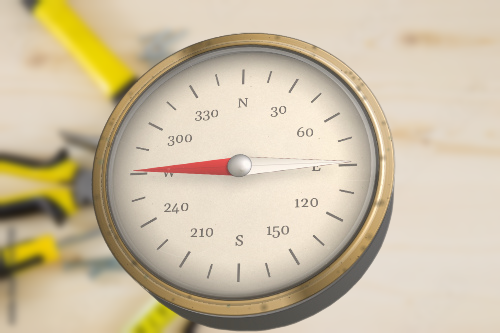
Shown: **270** °
